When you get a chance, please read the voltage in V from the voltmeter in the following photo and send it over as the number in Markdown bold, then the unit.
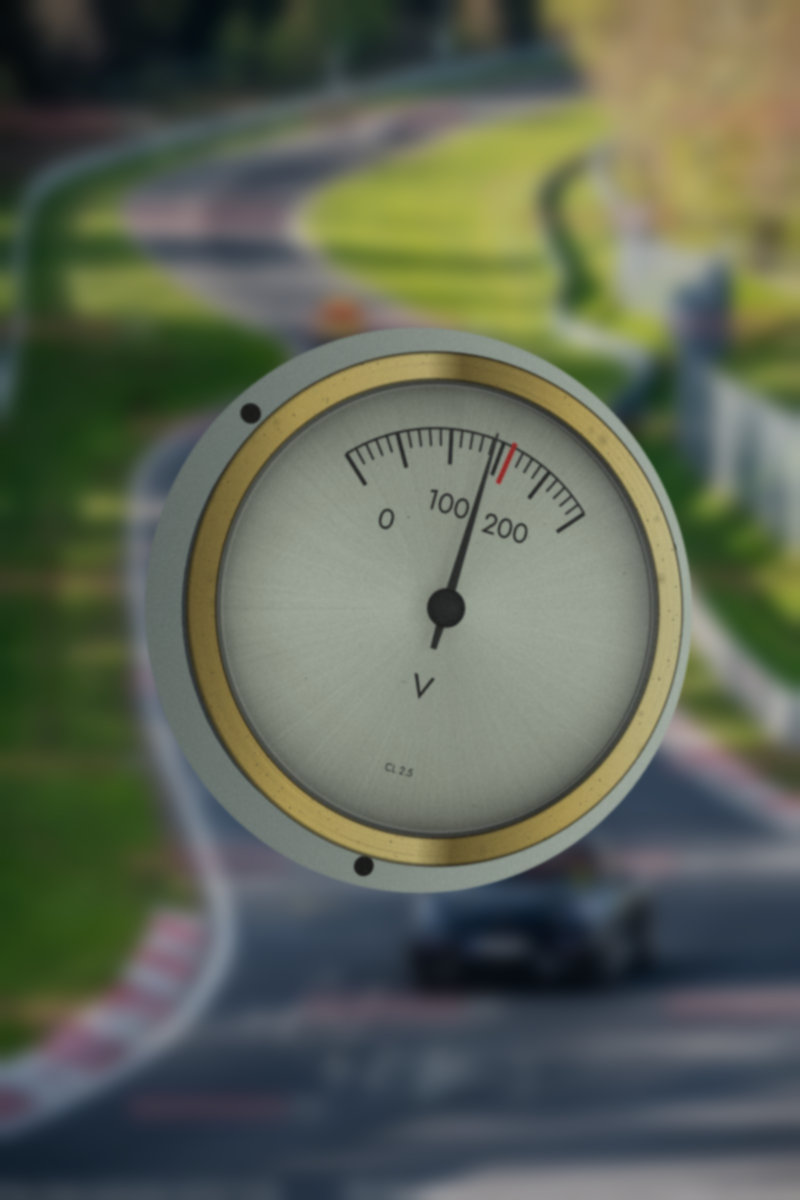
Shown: **140** V
